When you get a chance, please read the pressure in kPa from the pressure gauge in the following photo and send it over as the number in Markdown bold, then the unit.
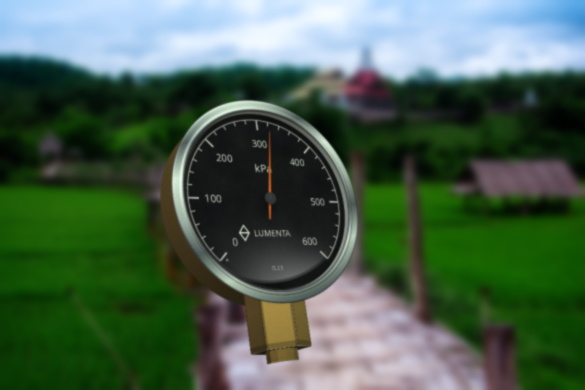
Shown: **320** kPa
